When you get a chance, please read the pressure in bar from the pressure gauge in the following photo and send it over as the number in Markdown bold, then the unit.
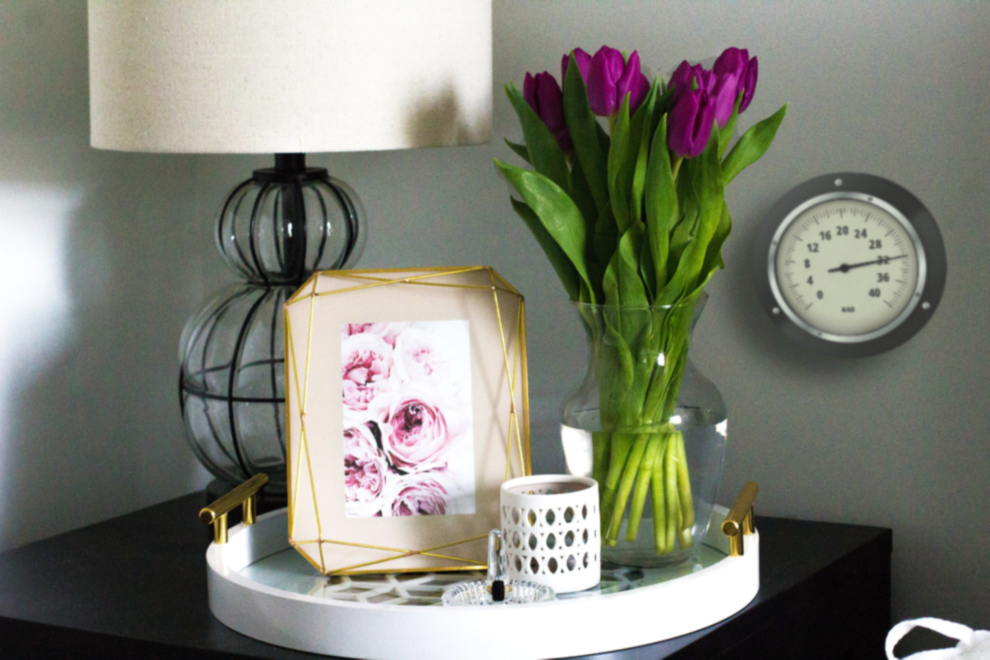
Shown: **32** bar
